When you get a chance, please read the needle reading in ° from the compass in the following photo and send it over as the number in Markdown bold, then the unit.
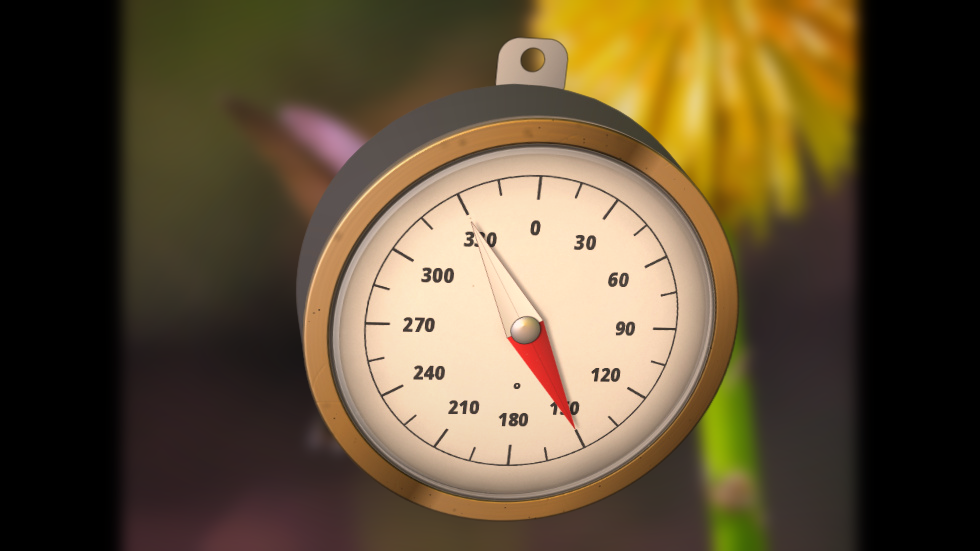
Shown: **150** °
